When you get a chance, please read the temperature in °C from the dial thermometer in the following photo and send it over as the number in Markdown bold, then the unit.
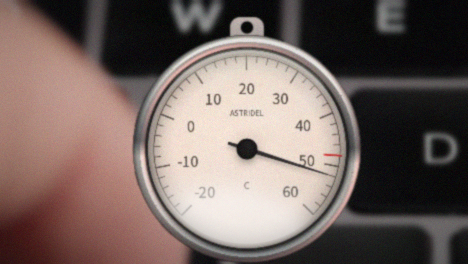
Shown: **52** °C
